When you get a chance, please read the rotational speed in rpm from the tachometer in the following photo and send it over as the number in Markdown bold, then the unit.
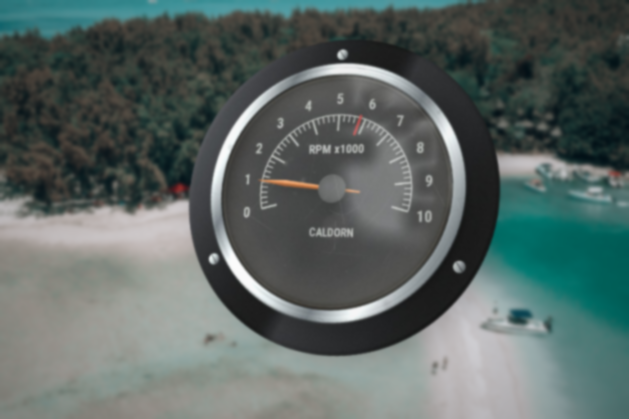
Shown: **1000** rpm
